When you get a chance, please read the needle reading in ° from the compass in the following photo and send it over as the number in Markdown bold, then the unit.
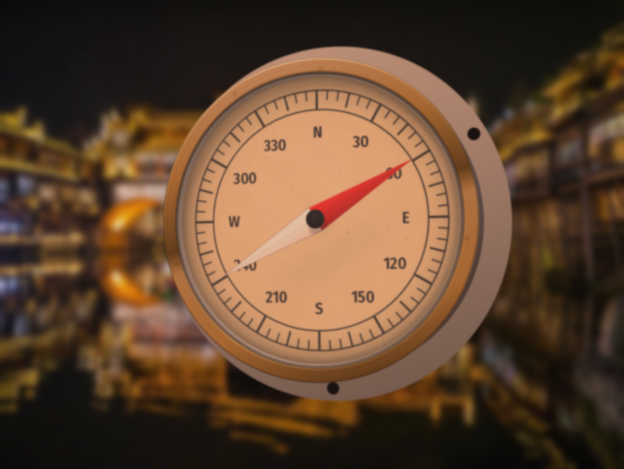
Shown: **60** °
